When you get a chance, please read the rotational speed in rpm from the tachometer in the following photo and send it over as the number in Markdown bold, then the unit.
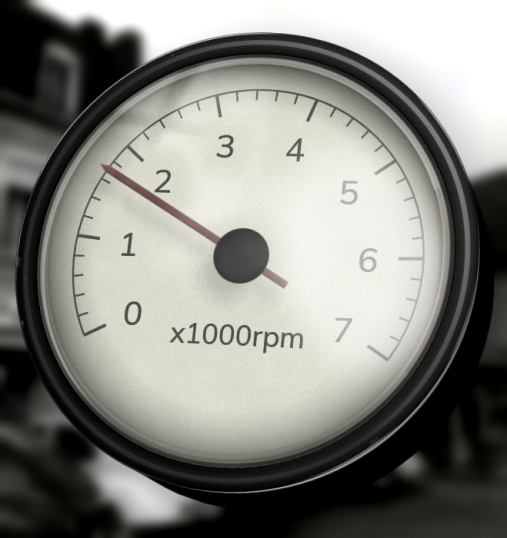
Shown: **1700** rpm
